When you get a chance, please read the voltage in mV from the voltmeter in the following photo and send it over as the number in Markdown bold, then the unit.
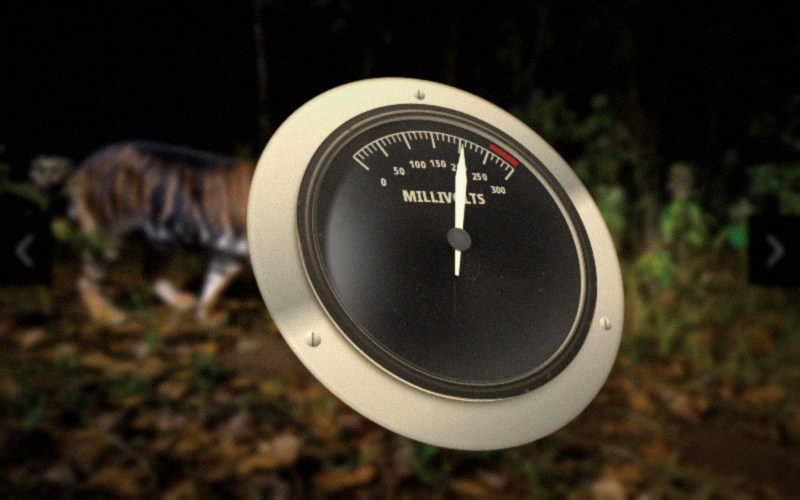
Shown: **200** mV
